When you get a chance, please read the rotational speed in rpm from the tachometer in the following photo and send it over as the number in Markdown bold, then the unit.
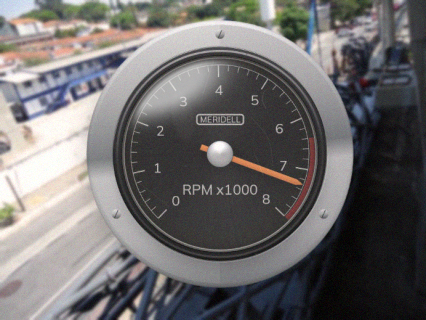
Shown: **7300** rpm
